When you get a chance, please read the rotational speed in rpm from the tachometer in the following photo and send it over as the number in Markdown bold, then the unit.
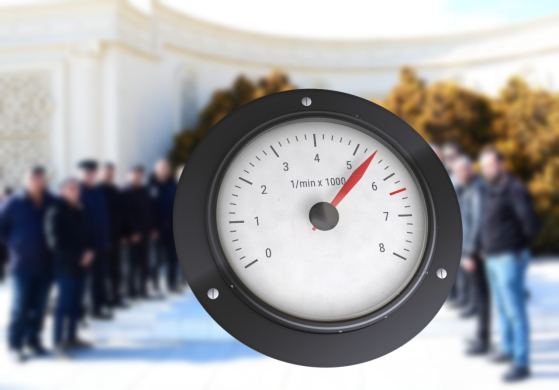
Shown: **5400** rpm
